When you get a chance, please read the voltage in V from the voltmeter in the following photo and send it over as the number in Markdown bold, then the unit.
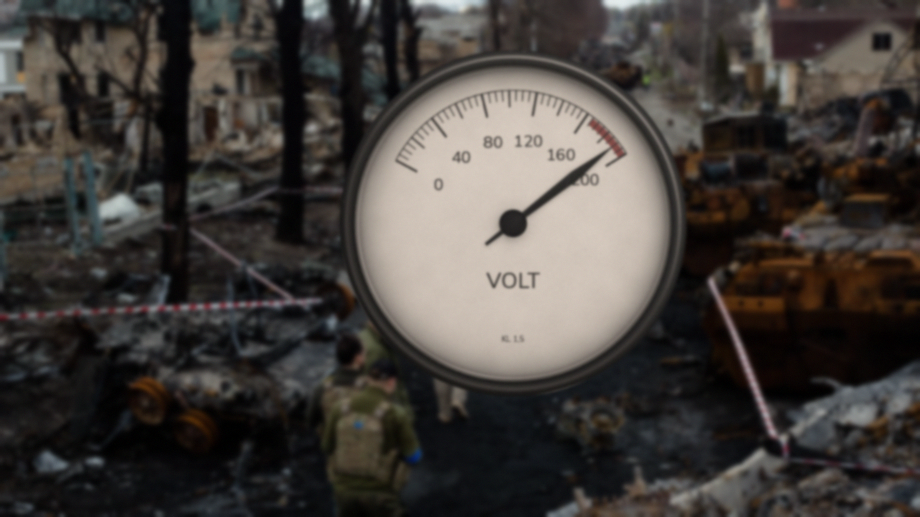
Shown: **190** V
